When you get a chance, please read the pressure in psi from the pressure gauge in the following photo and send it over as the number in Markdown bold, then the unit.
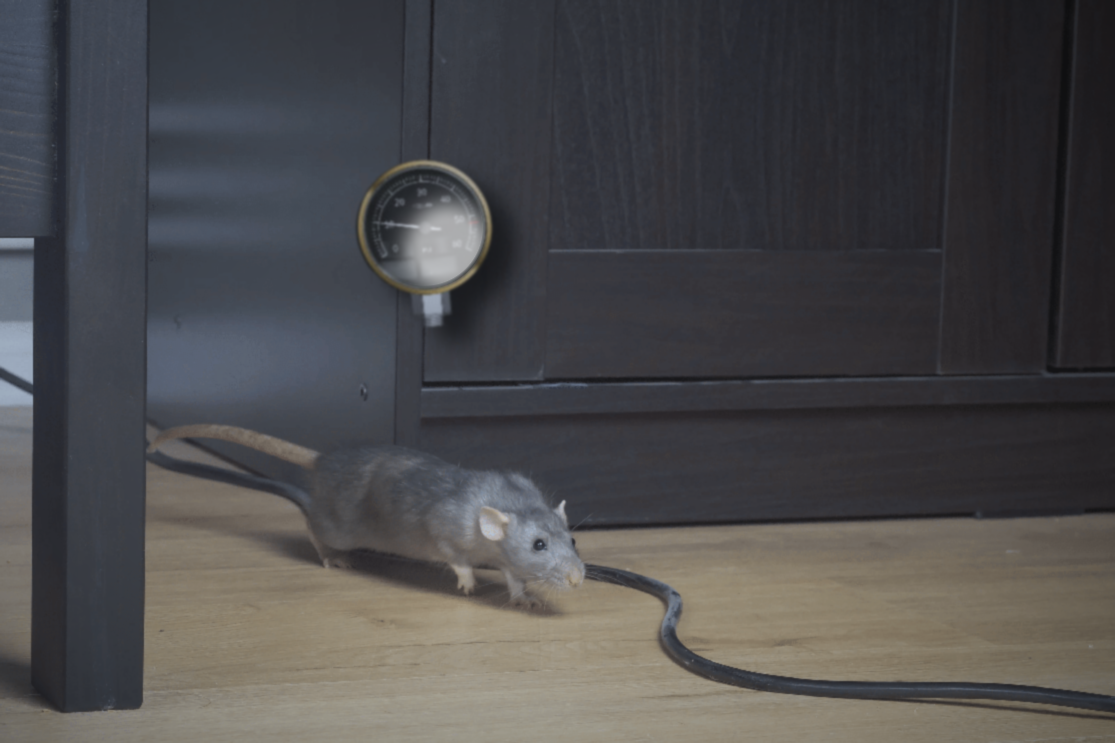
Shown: **10** psi
